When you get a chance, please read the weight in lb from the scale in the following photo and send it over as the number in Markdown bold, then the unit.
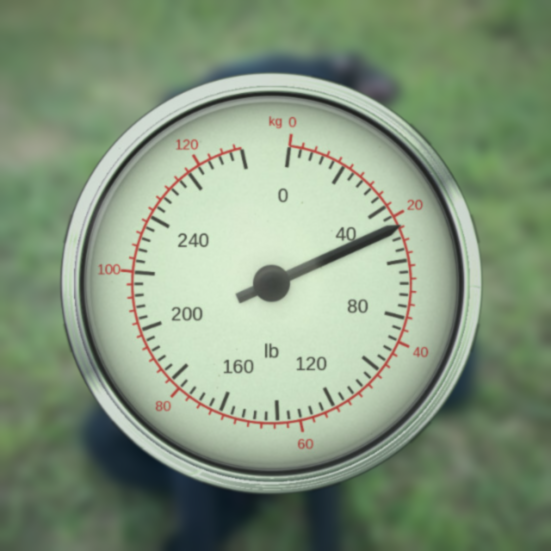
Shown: **48** lb
